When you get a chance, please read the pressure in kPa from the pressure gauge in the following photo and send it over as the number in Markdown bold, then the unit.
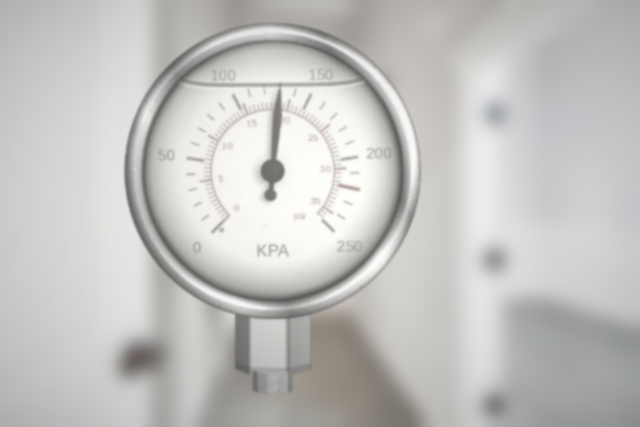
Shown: **130** kPa
